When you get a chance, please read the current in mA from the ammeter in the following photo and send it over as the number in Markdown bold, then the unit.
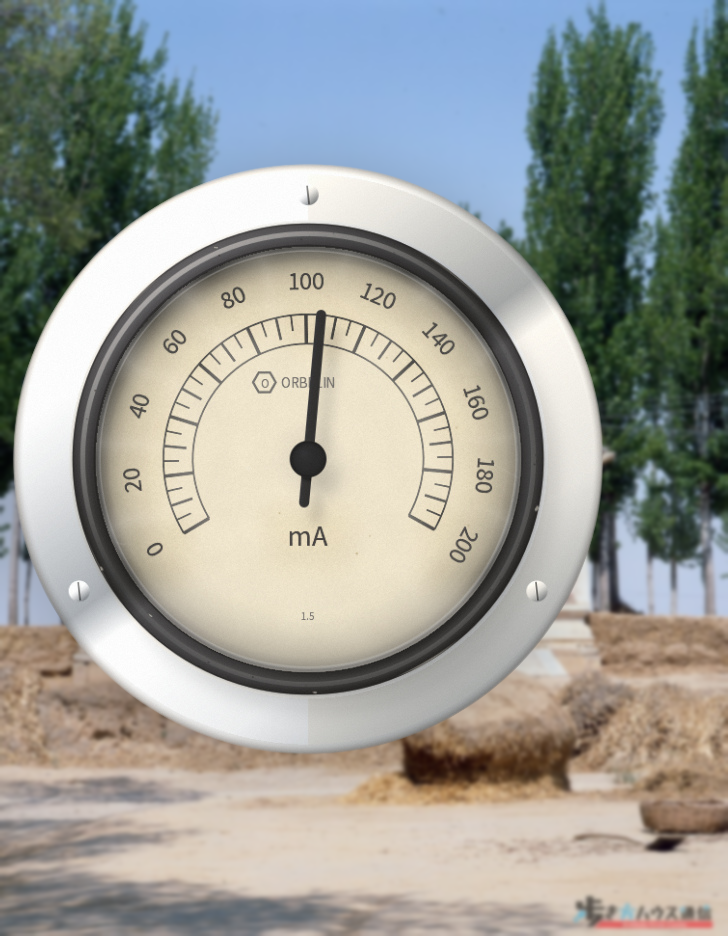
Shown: **105** mA
